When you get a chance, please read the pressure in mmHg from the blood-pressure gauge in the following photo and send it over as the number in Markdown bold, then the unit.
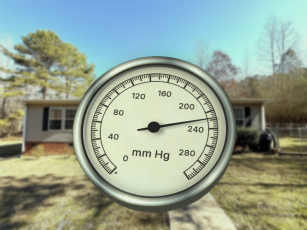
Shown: **230** mmHg
